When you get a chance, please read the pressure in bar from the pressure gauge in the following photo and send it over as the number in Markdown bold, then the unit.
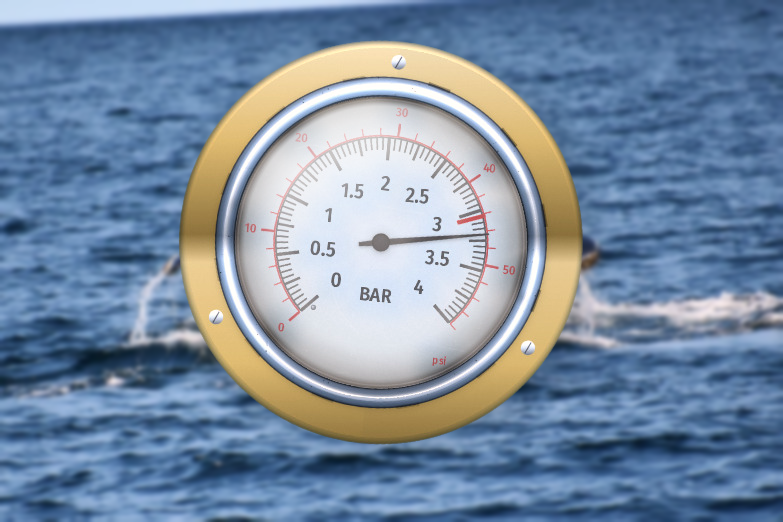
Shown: **3.2** bar
